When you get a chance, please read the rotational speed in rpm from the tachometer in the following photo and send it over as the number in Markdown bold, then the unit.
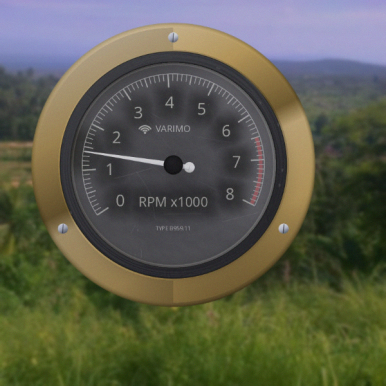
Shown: **1400** rpm
